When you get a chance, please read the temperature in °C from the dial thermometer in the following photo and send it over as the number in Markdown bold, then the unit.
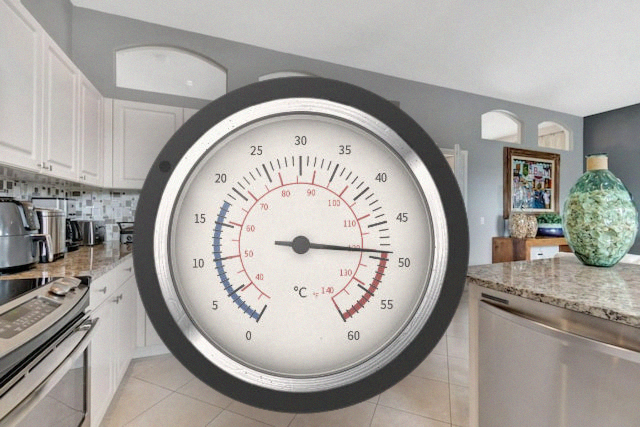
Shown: **49** °C
